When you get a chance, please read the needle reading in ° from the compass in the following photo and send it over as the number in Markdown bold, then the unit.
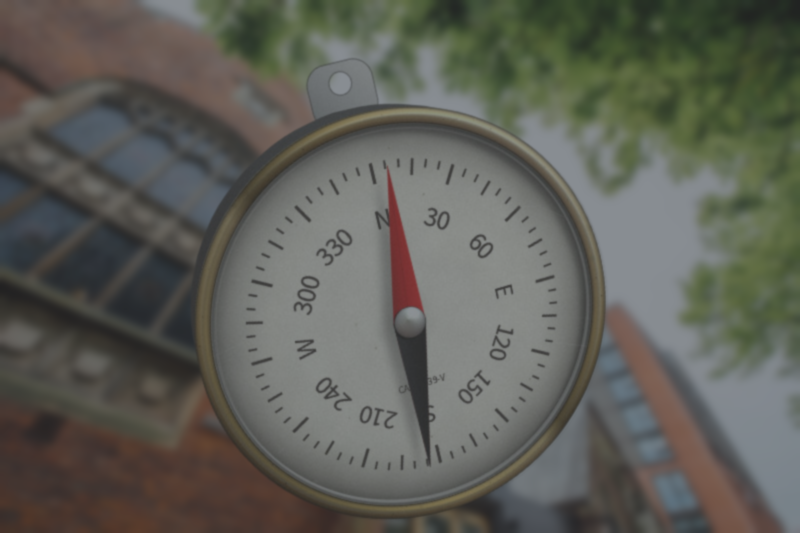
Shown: **5** °
